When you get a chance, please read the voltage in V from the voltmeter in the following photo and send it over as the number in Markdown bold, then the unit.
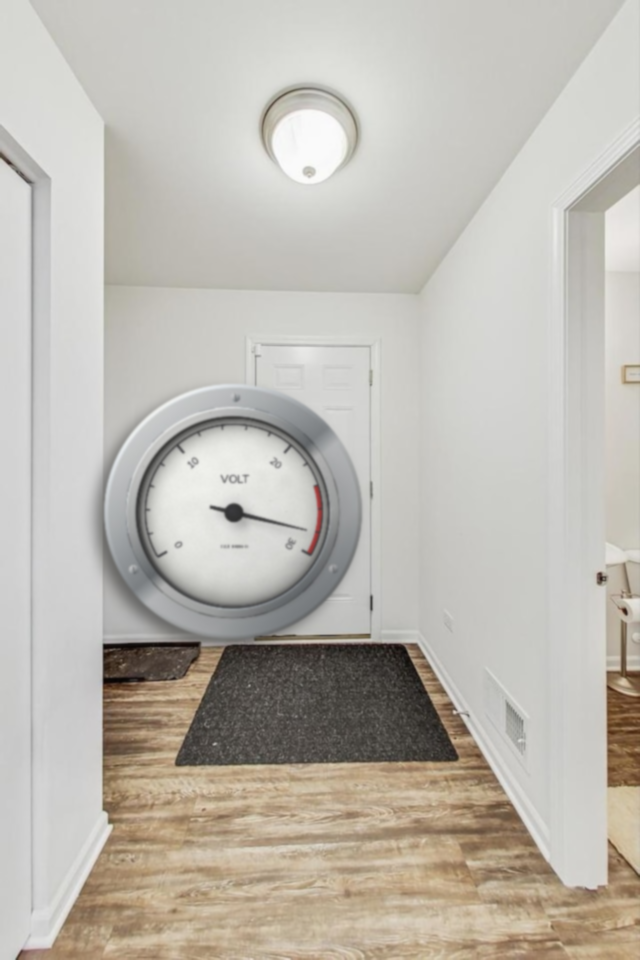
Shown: **28** V
